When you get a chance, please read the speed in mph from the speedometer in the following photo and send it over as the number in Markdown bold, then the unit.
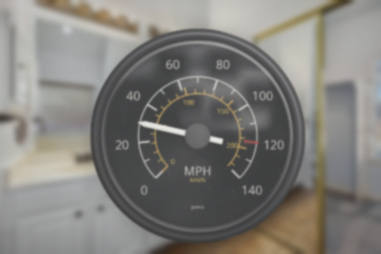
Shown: **30** mph
